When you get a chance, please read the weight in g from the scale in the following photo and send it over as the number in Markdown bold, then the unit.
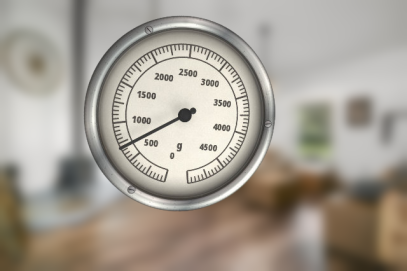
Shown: **700** g
